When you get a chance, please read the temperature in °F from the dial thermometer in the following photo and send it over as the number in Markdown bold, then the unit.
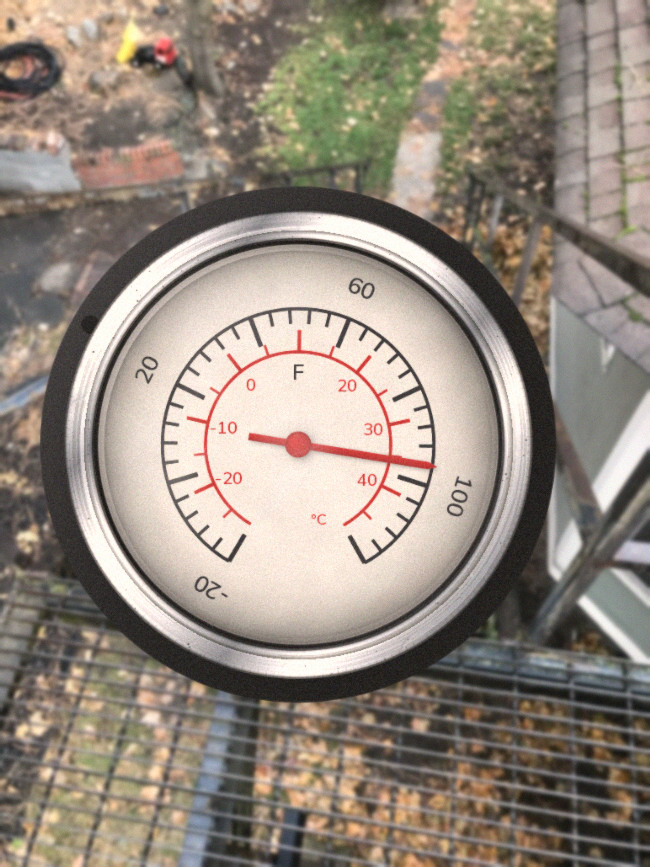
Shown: **96** °F
